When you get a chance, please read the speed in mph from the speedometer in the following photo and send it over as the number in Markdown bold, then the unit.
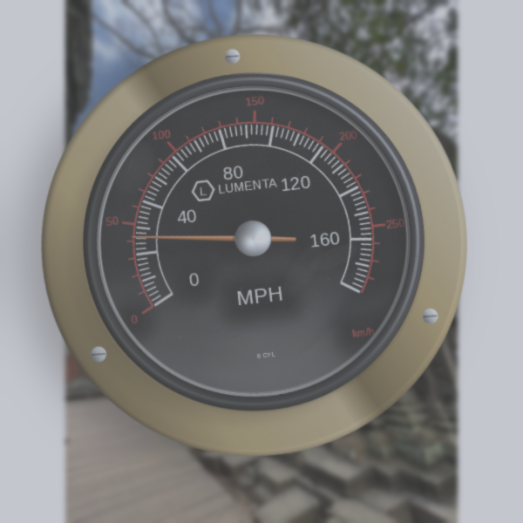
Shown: **26** mph
